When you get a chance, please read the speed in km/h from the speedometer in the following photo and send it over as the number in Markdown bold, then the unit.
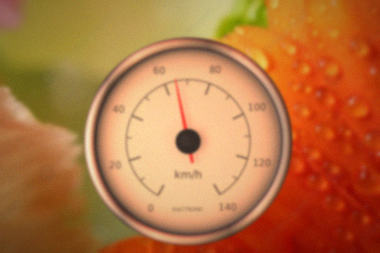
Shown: **65** km/h
